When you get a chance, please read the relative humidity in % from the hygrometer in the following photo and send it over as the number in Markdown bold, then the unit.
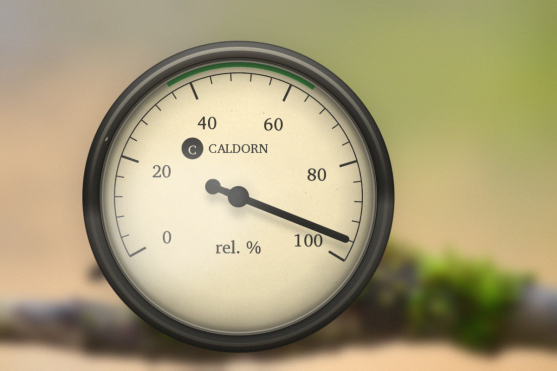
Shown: **96** %
